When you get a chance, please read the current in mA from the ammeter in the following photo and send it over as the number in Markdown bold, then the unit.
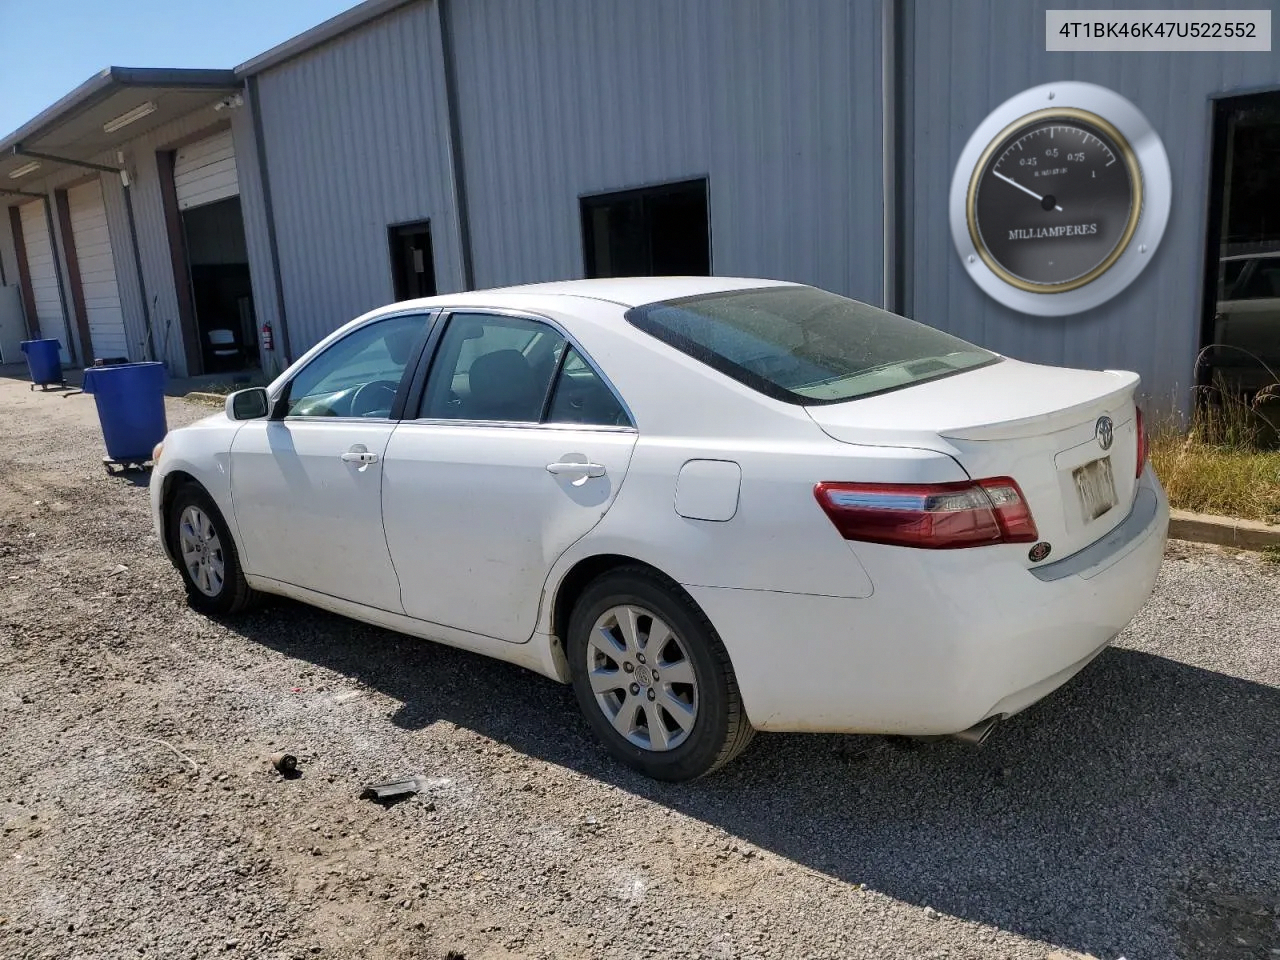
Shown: **0** mA
